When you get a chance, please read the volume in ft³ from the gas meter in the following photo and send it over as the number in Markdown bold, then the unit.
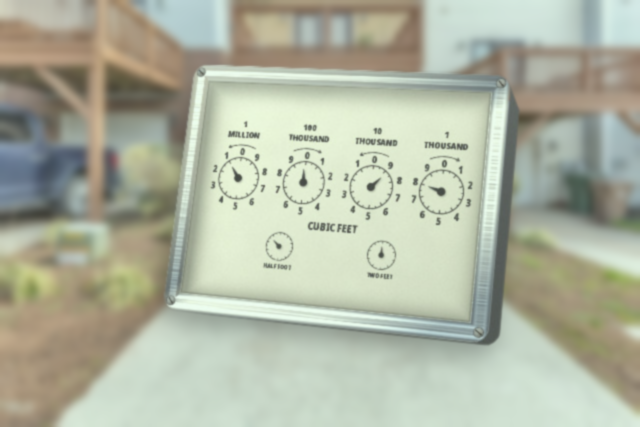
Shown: **98800** ft³
